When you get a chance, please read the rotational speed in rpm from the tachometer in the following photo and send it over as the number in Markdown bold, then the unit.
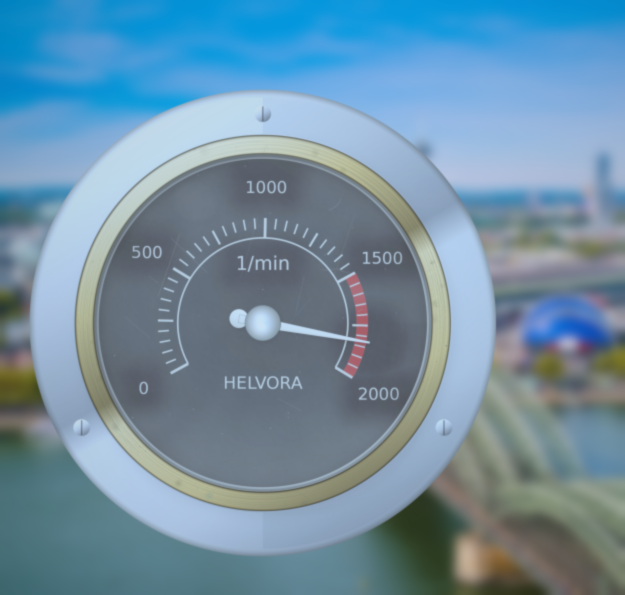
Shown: **1825** rpm
